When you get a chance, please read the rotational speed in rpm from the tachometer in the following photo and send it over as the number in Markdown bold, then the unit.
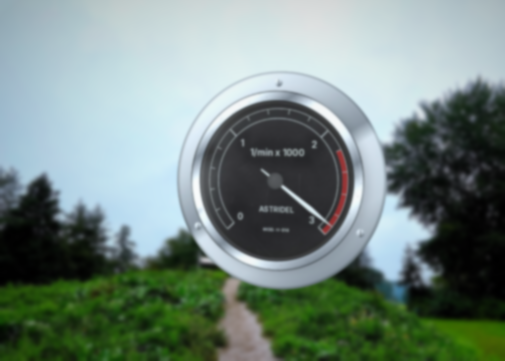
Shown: **2900** rpm
